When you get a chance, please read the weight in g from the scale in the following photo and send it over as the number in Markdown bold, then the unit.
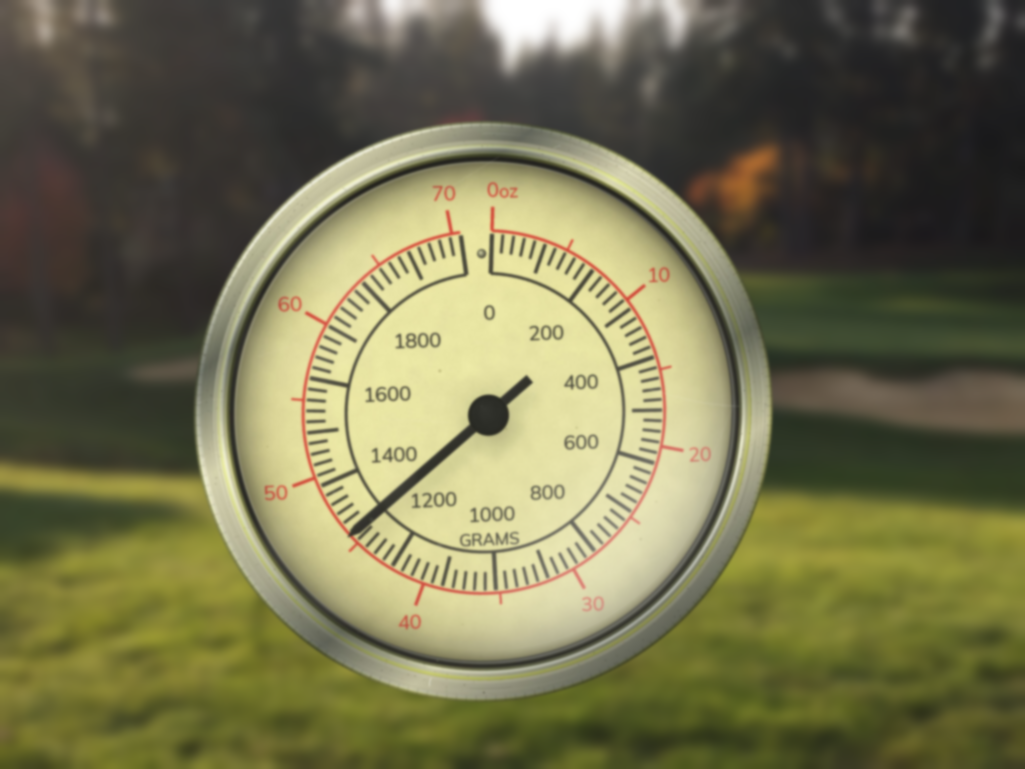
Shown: **1300** g
